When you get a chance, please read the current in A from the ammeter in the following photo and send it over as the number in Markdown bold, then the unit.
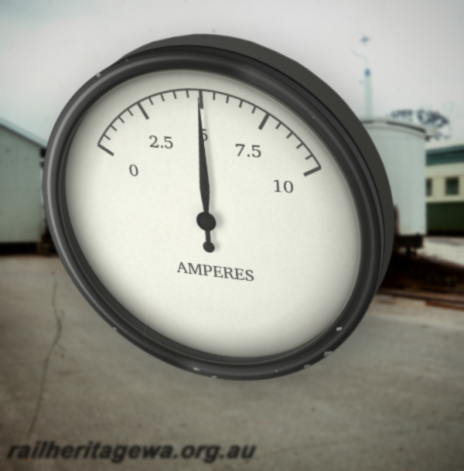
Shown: **5** A
